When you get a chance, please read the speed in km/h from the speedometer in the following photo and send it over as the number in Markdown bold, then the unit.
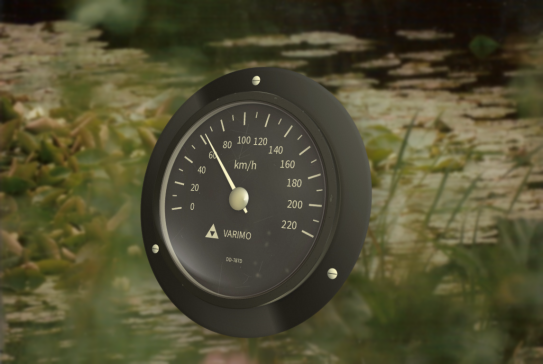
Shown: **65** km/h
